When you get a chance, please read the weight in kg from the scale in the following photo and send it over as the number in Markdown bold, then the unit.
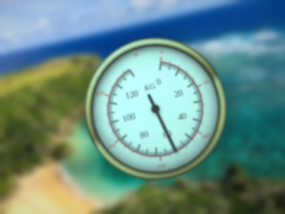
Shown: **60** kg
